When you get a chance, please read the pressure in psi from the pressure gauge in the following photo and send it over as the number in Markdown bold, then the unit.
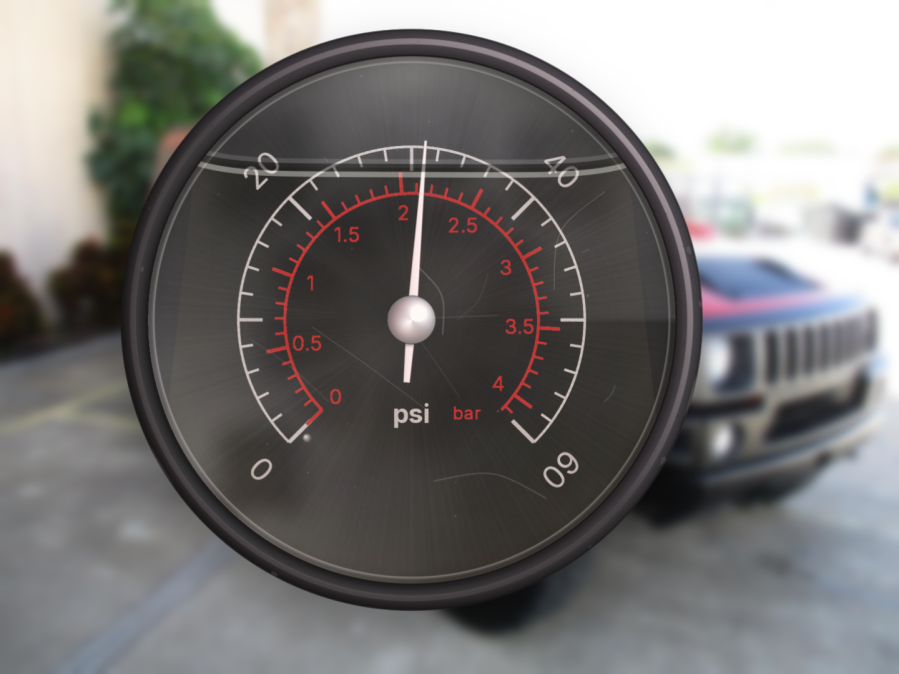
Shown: **31** psi
